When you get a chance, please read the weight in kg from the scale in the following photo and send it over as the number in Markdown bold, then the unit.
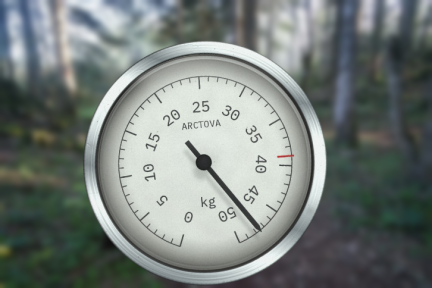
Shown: **47.5** kg
